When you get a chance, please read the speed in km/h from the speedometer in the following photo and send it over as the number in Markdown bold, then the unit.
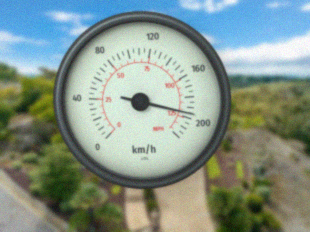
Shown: **195** km/h
